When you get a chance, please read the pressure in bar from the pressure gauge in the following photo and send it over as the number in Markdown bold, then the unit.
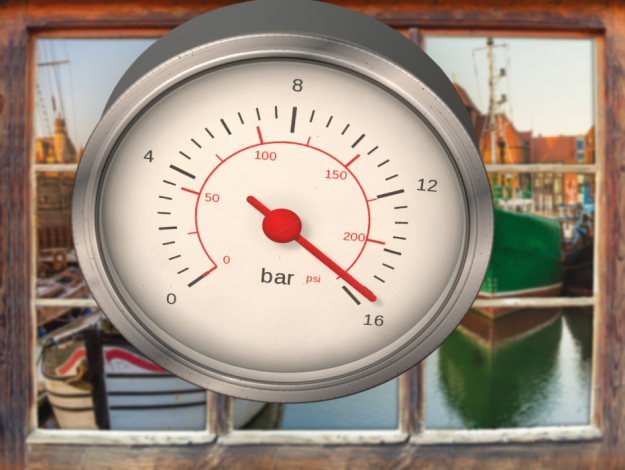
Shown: **15.5** bar
